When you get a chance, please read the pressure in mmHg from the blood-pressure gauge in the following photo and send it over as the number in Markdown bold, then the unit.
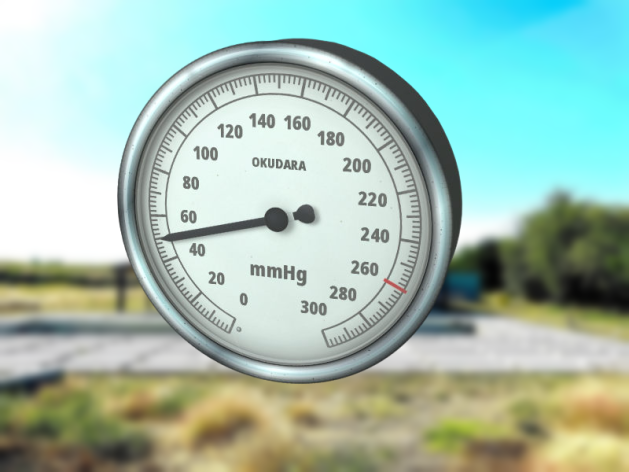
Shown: **50** mmHg
